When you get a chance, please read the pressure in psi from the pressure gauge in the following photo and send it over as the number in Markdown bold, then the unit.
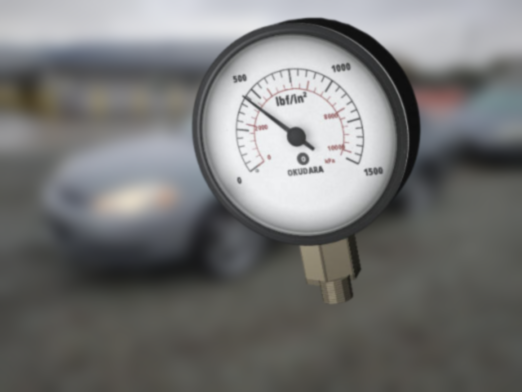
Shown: **450** psi
